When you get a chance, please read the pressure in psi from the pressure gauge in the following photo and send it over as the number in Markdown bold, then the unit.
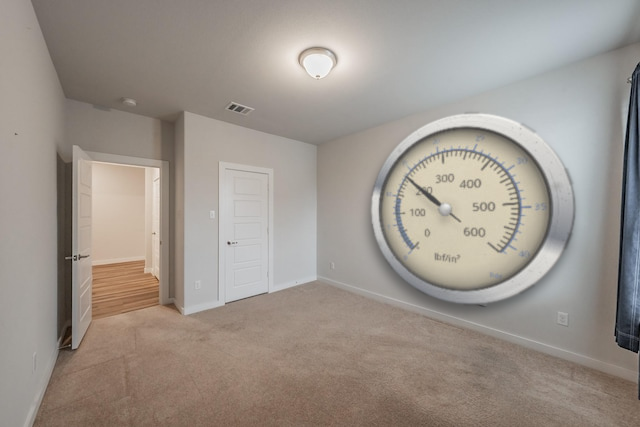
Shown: **200** psi
